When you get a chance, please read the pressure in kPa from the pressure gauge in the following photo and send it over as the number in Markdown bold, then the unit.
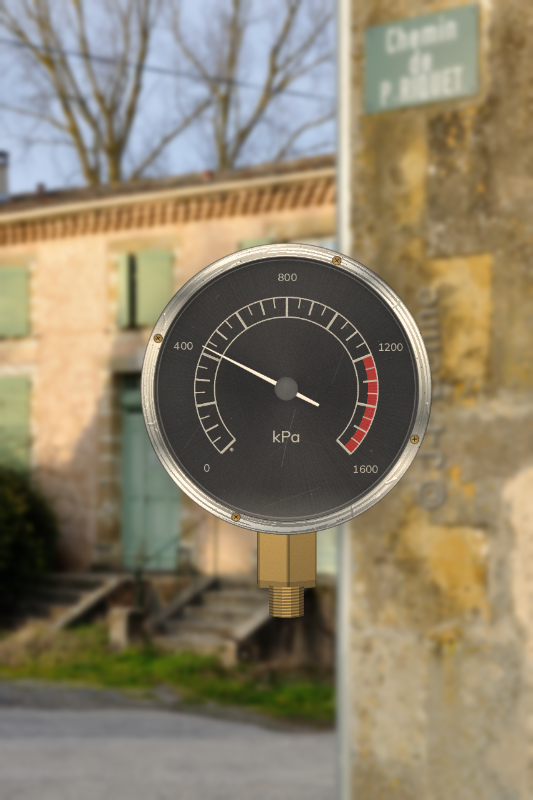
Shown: **425** kPa
